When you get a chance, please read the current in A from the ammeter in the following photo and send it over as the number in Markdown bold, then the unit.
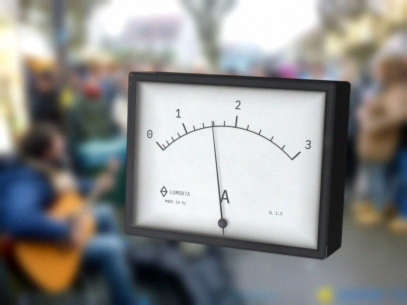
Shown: **1.6** A
